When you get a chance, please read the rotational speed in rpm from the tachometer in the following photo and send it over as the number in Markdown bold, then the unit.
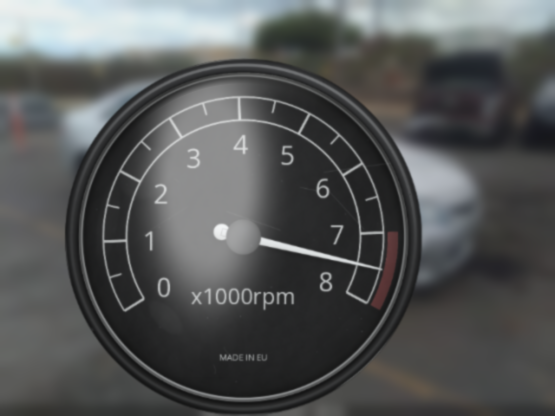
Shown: **7500** rpm
